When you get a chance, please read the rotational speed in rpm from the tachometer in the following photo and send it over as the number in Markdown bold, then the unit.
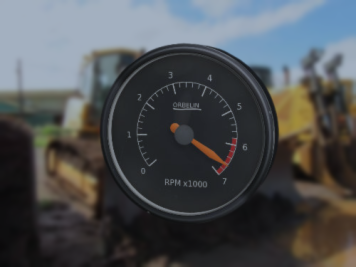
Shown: **6600** rpm
